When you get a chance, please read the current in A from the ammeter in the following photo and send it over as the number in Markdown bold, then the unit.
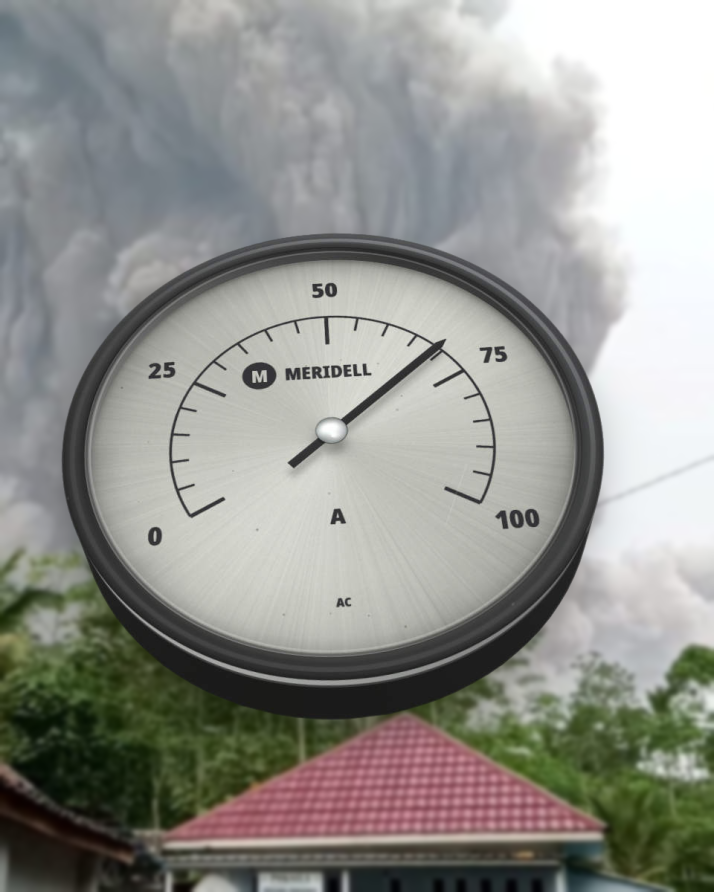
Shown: **70** A
